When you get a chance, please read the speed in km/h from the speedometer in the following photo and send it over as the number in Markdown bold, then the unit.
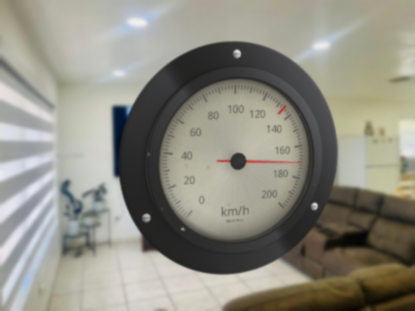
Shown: **170** km/h
